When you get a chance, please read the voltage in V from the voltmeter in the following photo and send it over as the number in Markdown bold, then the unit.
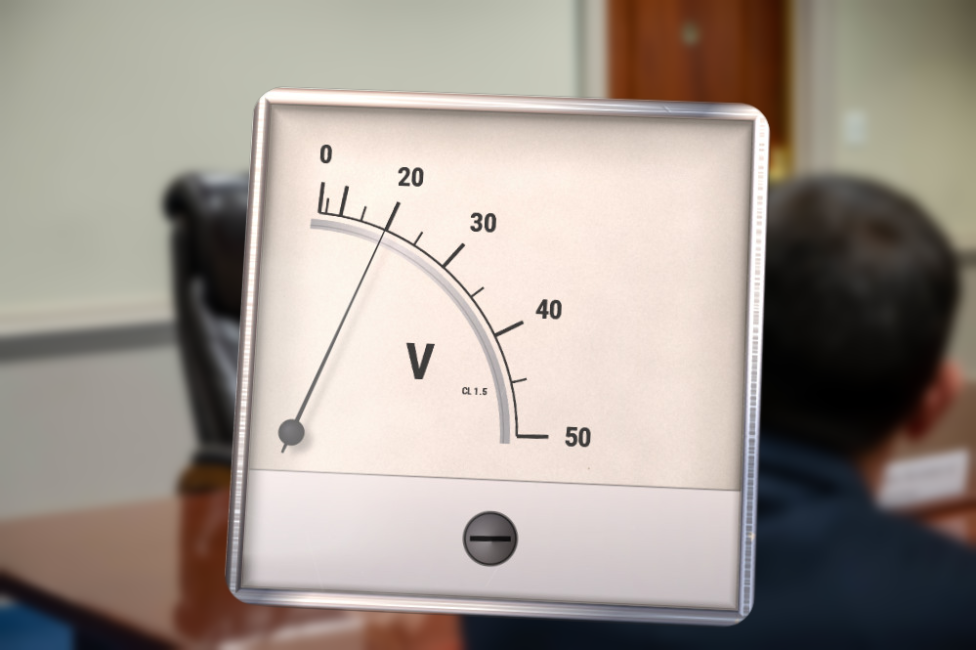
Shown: **20** V
